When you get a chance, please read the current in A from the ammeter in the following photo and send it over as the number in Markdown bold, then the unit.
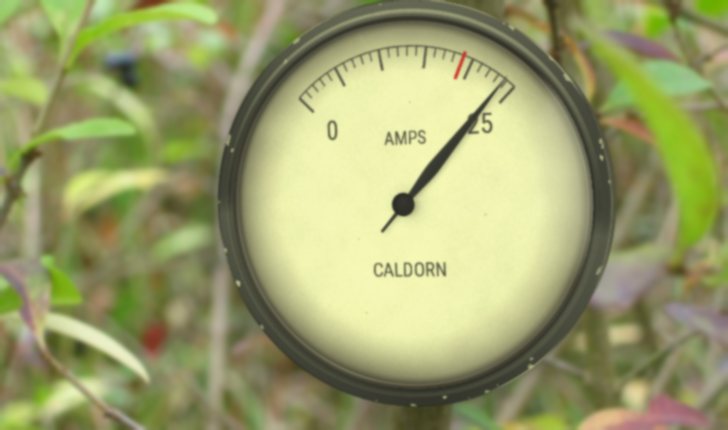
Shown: **24** A
